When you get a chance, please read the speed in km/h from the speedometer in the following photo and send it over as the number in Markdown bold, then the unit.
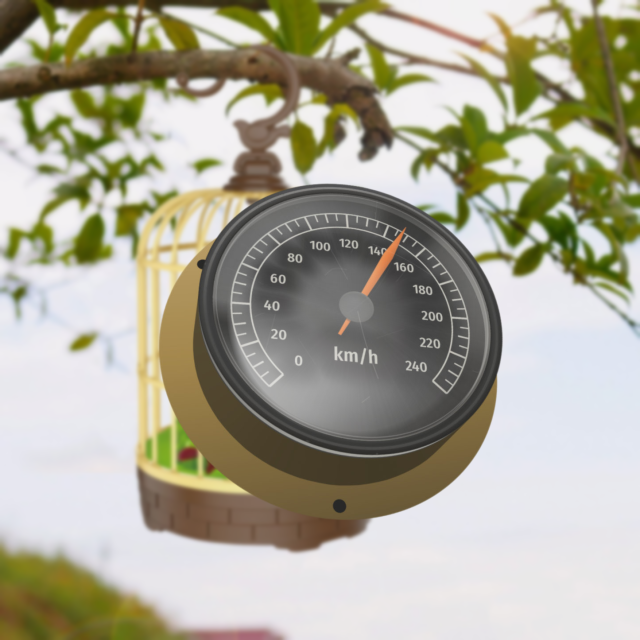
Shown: **147.5** km/h
